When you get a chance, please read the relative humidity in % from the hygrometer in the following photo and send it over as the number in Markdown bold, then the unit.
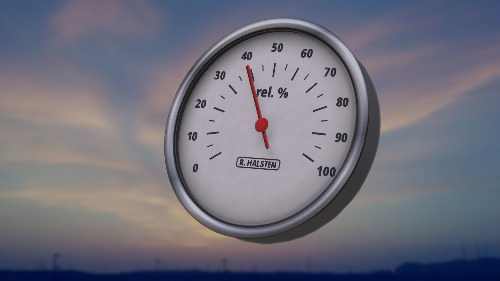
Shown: **40** %
